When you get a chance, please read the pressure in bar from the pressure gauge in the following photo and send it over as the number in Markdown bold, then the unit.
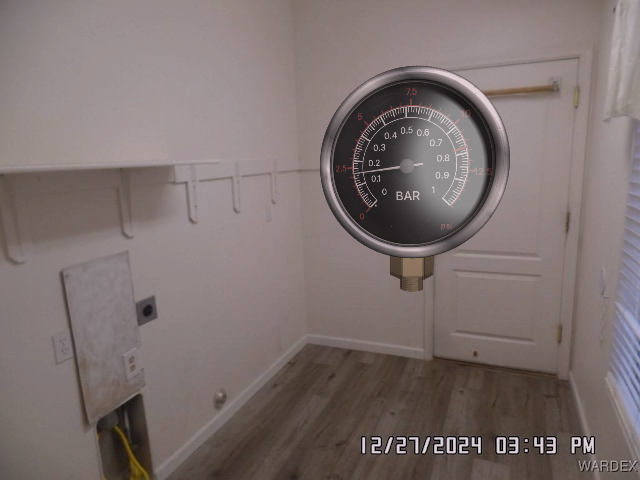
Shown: **0.15** bar
